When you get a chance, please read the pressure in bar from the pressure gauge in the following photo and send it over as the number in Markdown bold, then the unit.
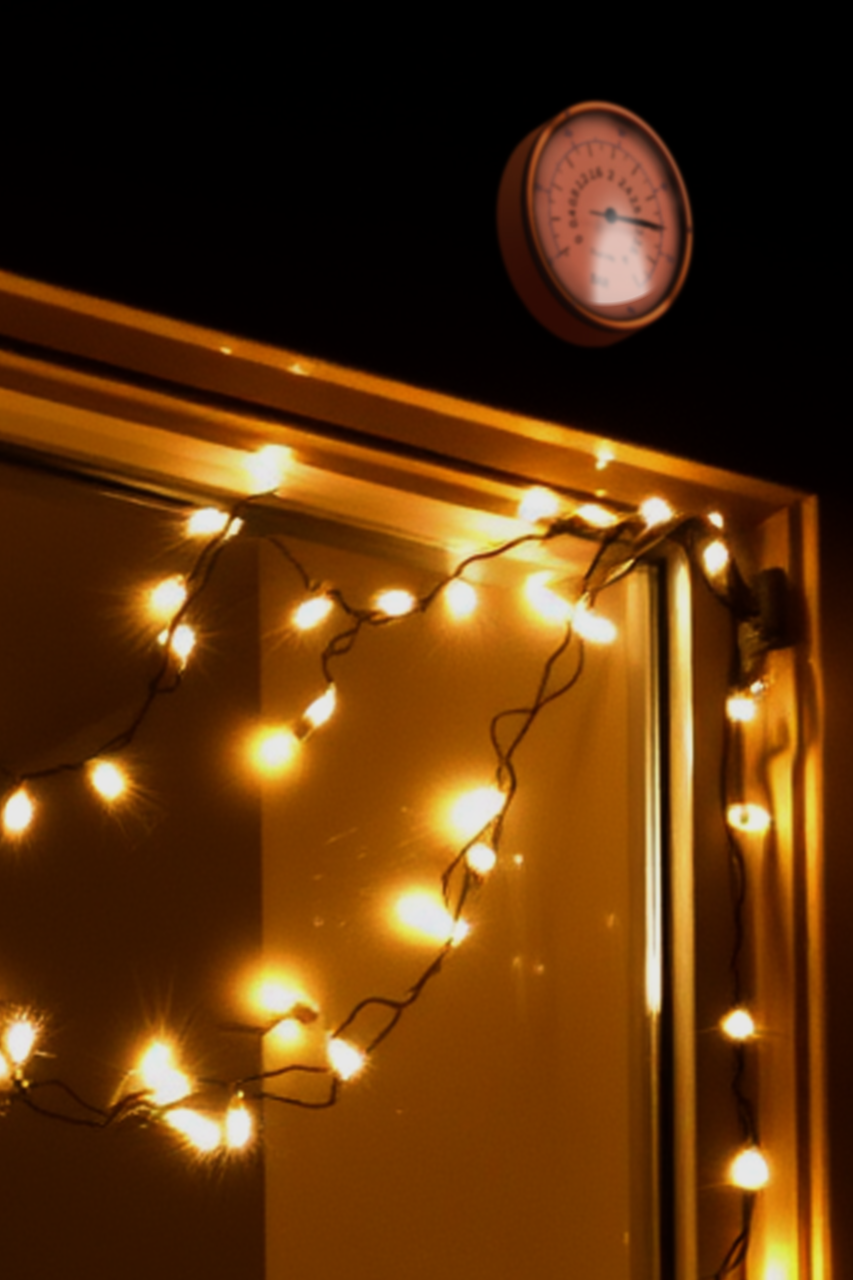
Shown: **3.2** bar
